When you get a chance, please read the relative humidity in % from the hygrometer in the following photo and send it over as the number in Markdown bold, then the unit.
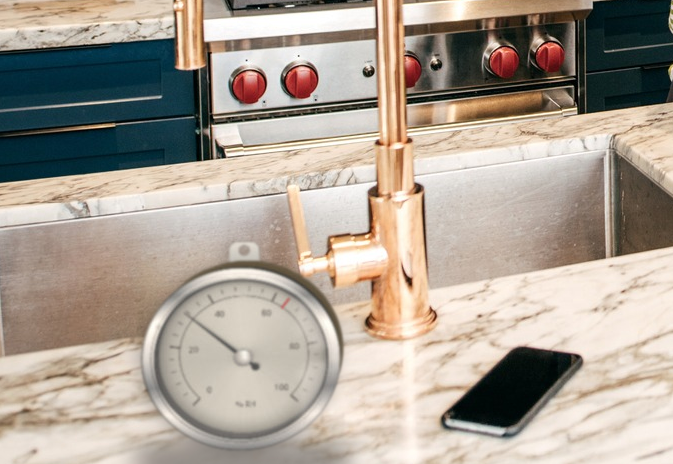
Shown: **32** %
